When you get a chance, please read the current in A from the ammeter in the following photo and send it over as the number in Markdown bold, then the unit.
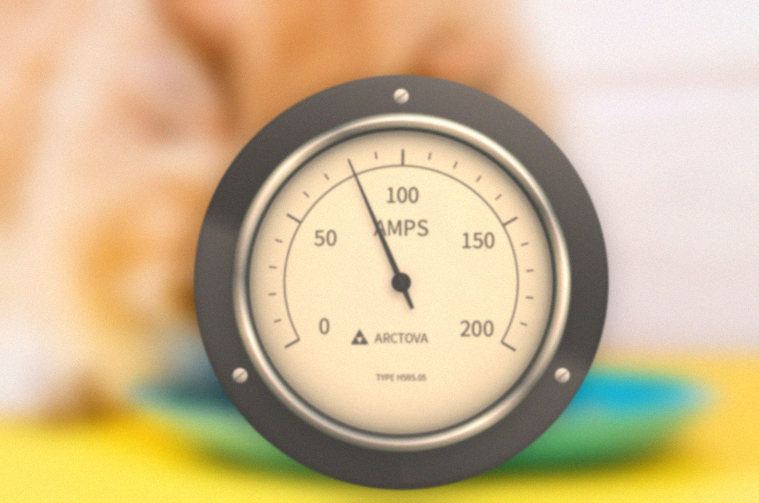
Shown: **80** A
